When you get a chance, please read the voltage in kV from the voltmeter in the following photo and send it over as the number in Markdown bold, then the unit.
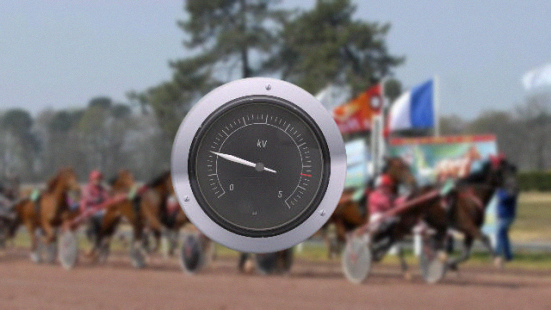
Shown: **1** kV
